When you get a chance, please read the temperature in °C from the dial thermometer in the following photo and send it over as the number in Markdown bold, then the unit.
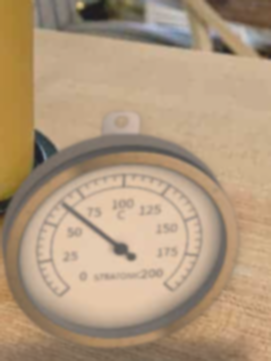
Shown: **65** °C
